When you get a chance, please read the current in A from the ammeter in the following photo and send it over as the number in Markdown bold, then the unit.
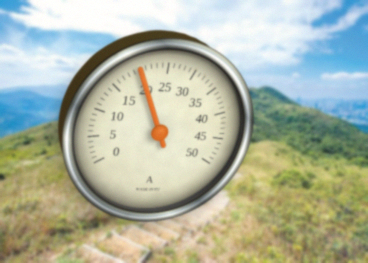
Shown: **20** A
